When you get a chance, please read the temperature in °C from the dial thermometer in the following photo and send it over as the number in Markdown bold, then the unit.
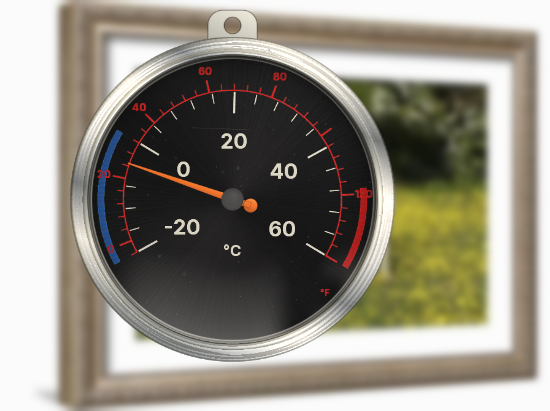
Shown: **-4** °C
